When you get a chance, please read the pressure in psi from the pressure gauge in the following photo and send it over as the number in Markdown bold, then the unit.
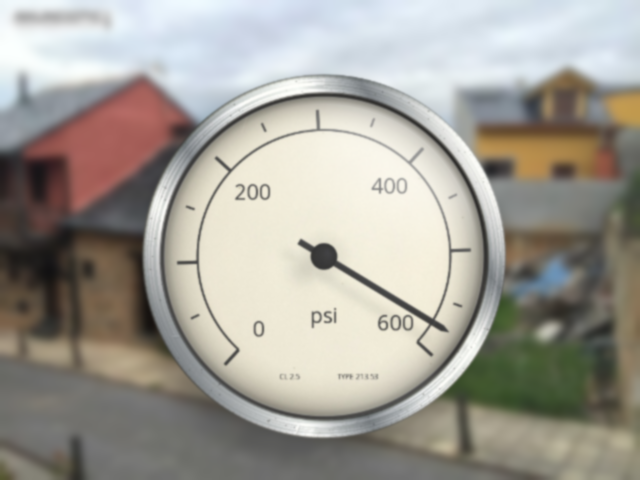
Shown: **575** psi
